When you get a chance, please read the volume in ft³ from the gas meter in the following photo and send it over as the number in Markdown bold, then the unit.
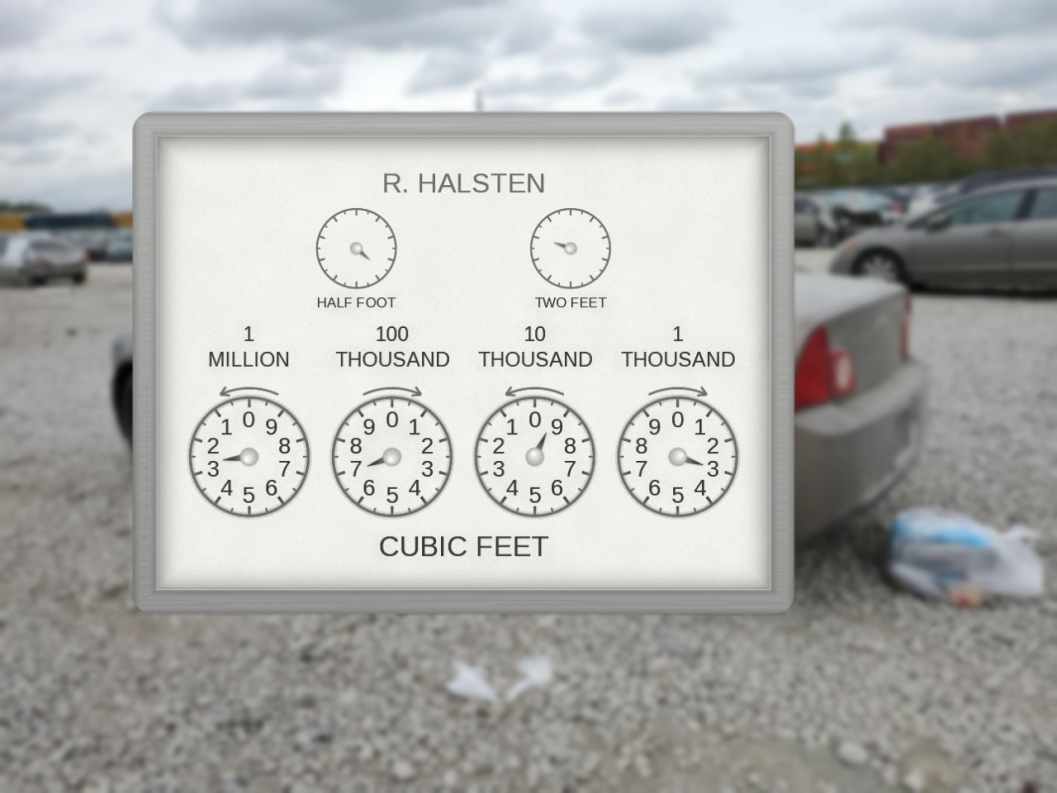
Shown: **269300** ft³
